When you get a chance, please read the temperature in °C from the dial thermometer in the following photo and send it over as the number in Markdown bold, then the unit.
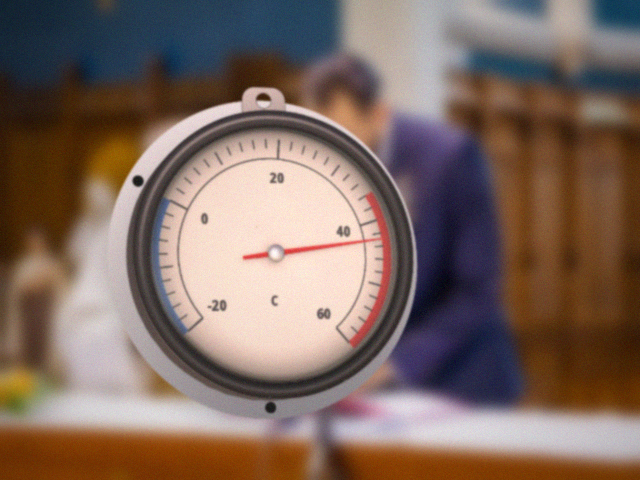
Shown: **43** °C
